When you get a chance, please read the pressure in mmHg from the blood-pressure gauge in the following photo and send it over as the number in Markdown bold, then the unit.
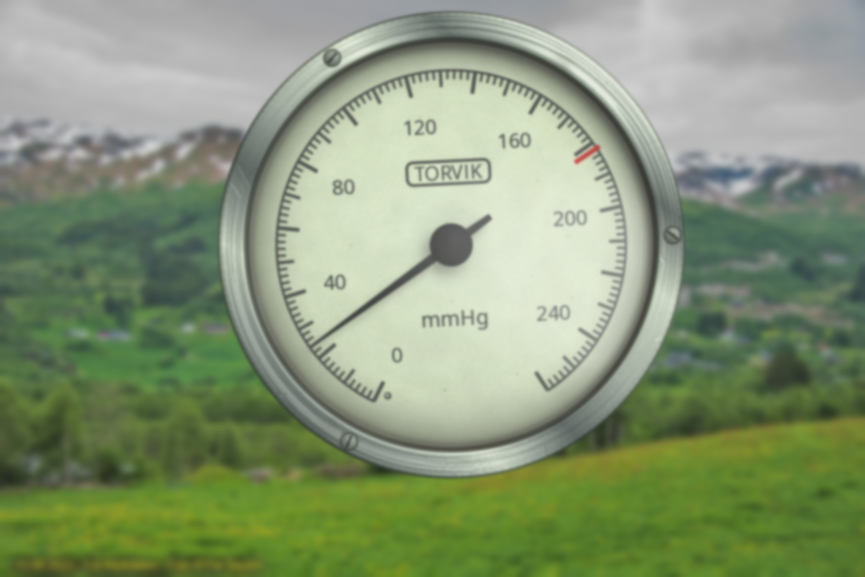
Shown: **24** mmHg
